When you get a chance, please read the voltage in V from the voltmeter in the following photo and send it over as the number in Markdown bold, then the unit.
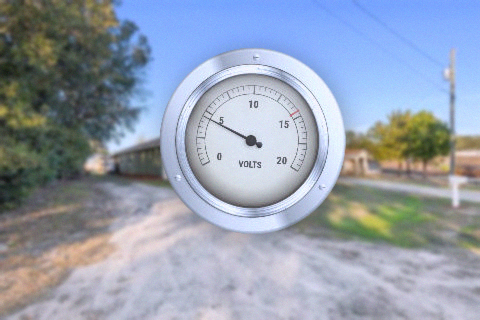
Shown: **4.5** V
